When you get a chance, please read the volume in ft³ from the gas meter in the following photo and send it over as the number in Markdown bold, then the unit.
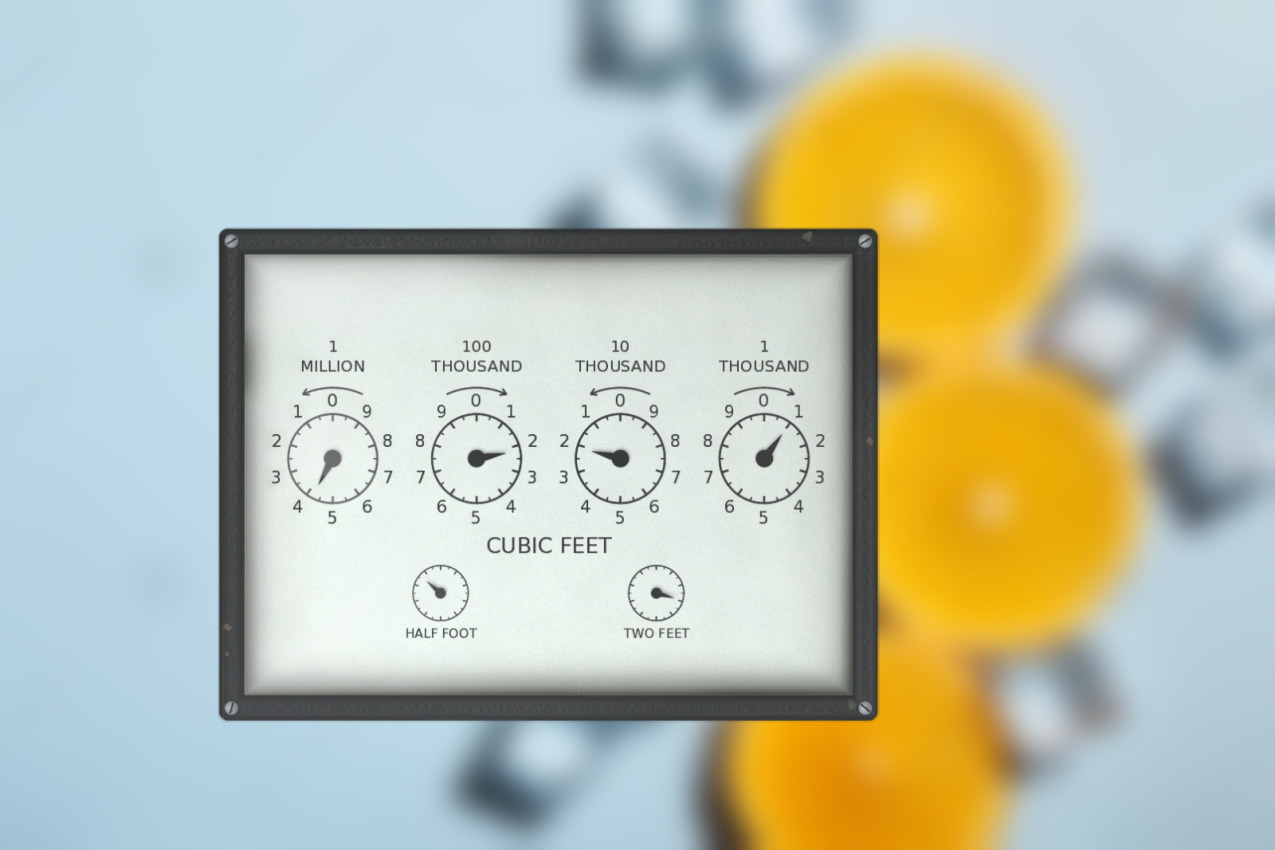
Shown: **422100** ft³
